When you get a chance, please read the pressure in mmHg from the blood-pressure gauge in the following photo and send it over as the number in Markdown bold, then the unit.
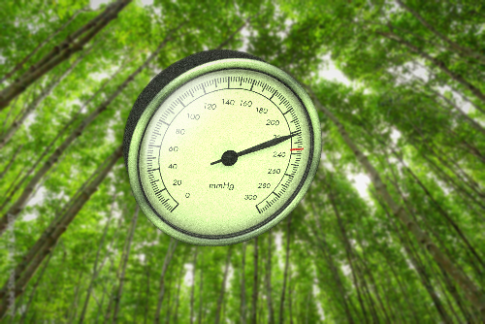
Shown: **220** mmHg
